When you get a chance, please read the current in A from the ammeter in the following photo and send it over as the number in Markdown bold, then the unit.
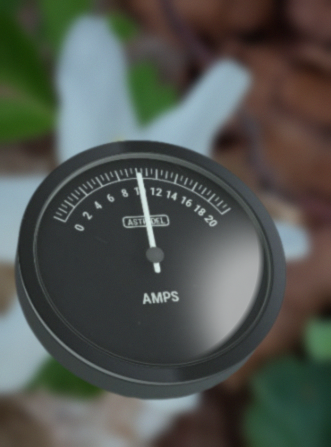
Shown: **10** A
